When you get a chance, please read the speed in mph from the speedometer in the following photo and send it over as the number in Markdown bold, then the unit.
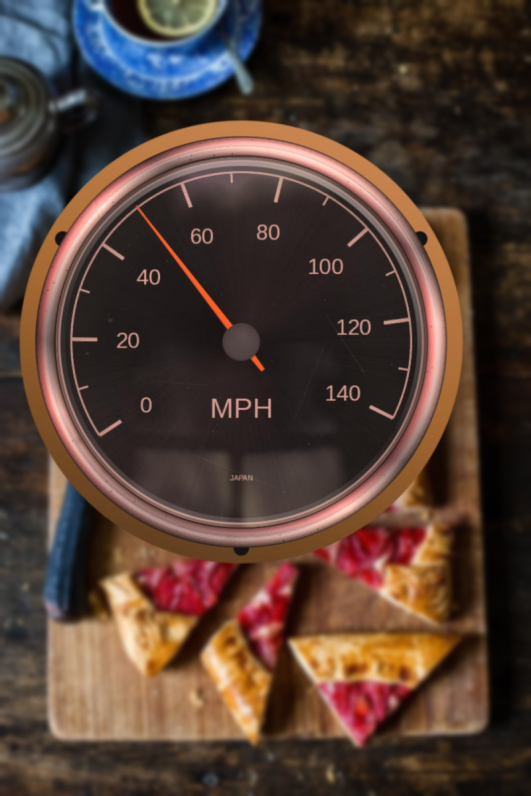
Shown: **50** mph
